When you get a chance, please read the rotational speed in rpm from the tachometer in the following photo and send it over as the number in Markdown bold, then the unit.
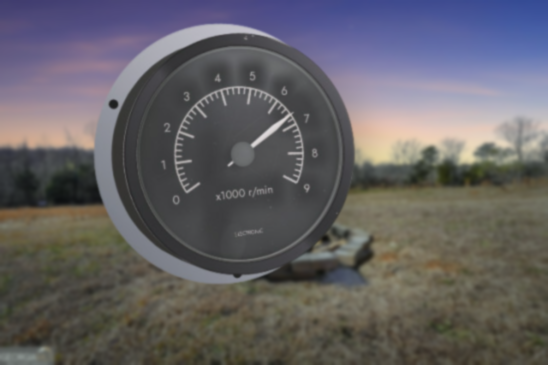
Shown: **6600** rpm
